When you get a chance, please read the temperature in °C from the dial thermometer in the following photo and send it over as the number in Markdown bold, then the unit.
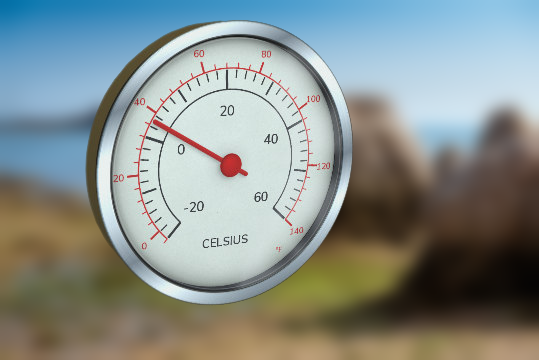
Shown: **3** °C
